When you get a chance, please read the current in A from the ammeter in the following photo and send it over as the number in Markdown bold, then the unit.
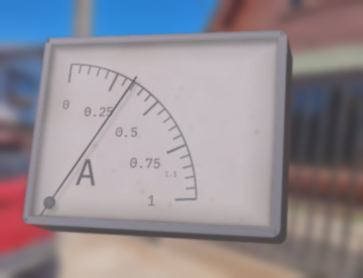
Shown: **0.35** A
